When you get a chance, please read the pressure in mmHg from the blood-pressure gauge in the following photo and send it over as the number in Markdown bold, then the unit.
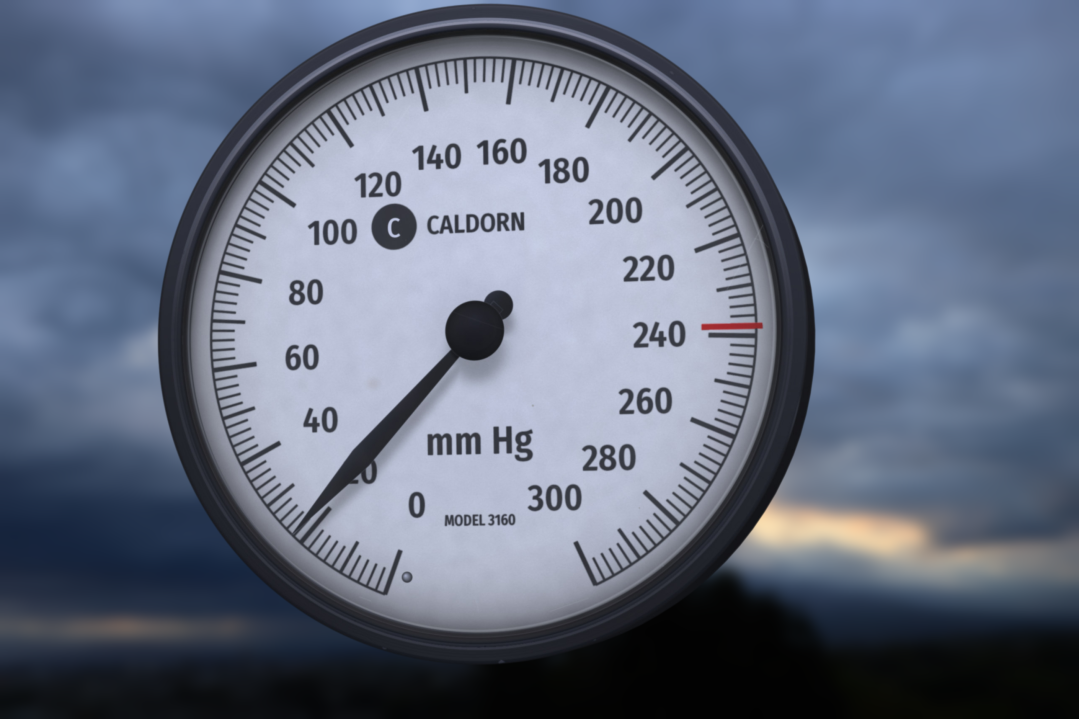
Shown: **22** mmHg
